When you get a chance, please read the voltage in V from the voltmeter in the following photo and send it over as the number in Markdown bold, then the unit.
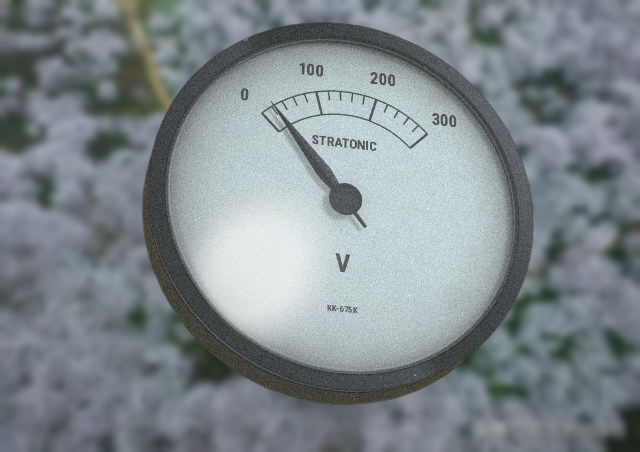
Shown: **20** V
